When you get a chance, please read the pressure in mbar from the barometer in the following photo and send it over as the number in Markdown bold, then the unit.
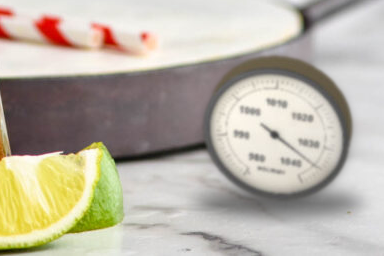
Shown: **1035** mbar
